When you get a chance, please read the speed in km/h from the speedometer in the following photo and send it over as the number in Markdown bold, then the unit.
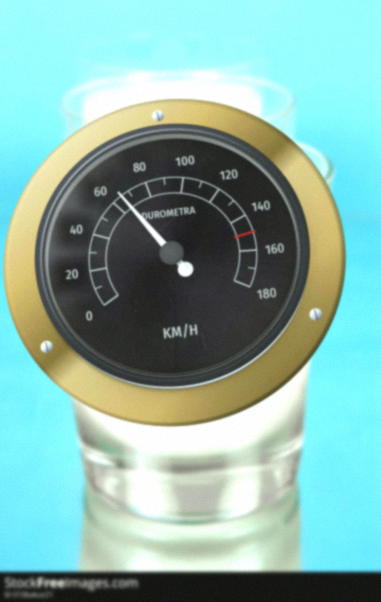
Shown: **65** km/h
